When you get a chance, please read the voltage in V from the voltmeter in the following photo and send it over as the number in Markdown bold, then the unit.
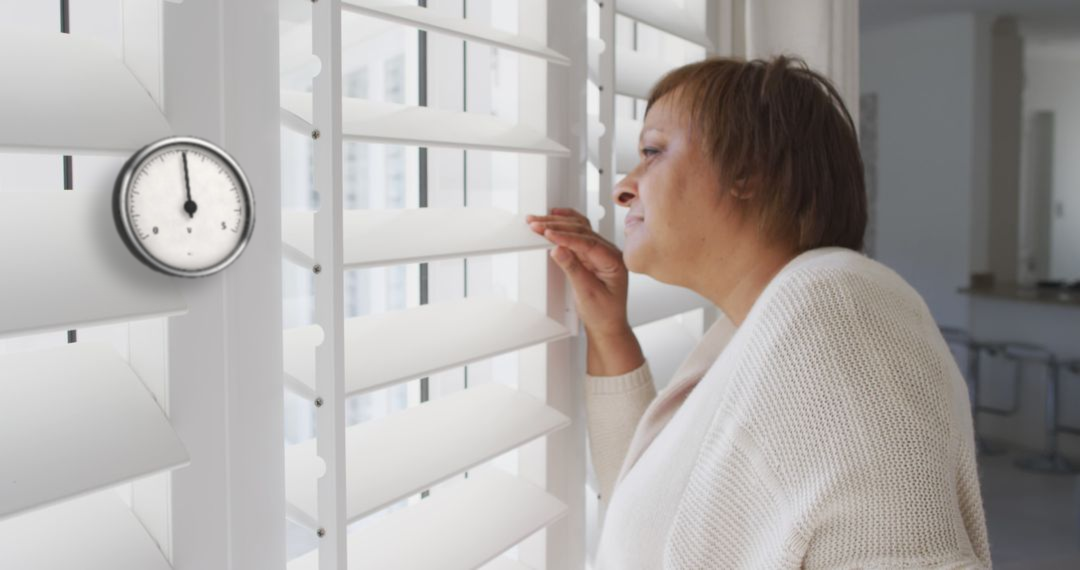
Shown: **2.5** V
